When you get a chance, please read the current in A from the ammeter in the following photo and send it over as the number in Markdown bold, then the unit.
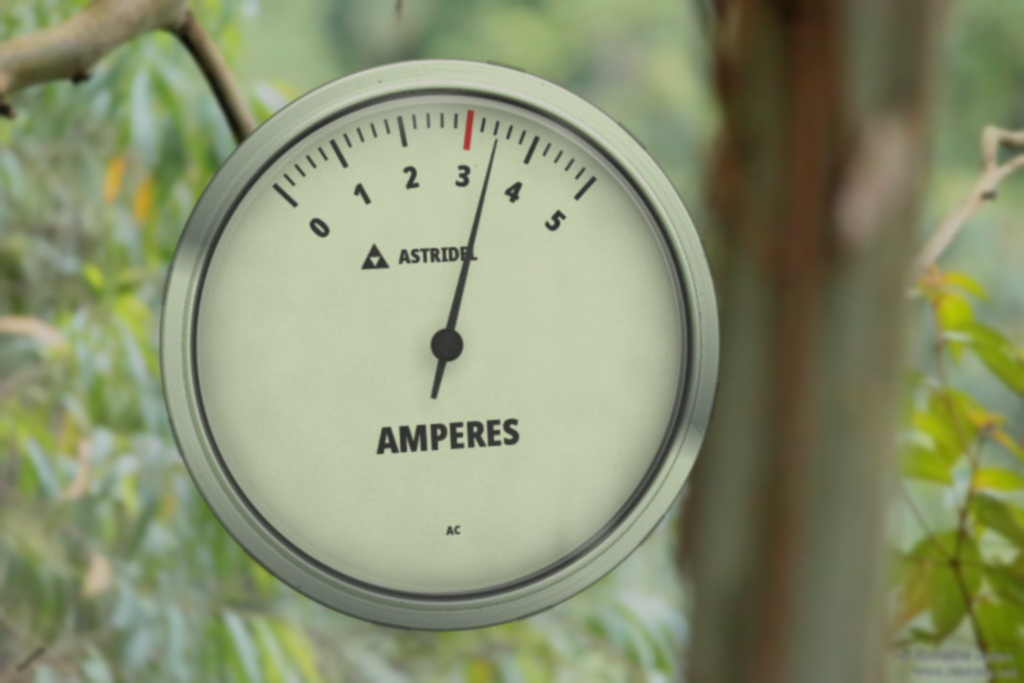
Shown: **3.4** A
